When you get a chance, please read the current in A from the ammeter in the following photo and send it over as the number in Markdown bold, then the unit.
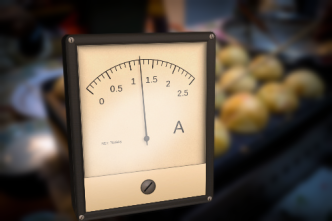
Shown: **1.2** A
